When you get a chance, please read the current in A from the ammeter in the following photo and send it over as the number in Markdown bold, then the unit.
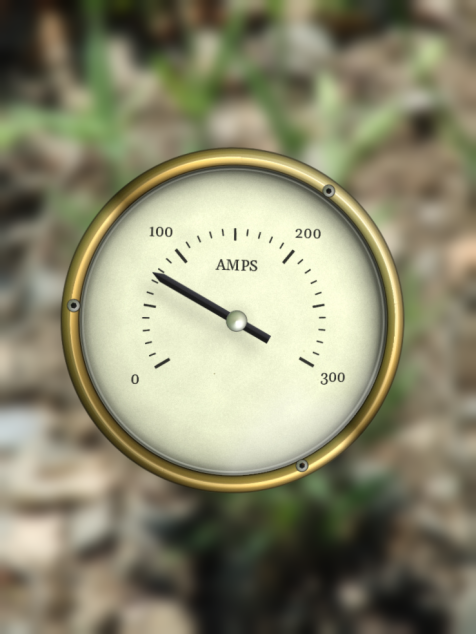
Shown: **75** A
